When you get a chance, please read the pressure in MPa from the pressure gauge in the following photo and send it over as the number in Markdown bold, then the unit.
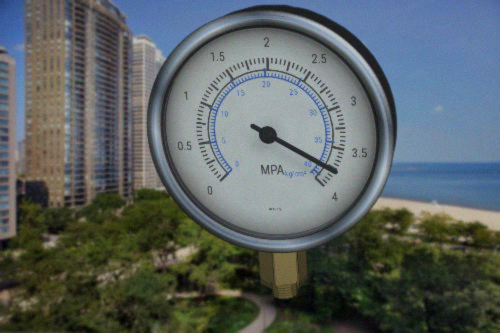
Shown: **3.75** MPa
